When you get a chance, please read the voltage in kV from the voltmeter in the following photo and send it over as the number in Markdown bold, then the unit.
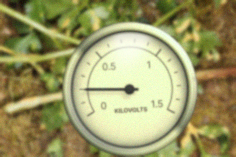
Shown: **0.2** kV
